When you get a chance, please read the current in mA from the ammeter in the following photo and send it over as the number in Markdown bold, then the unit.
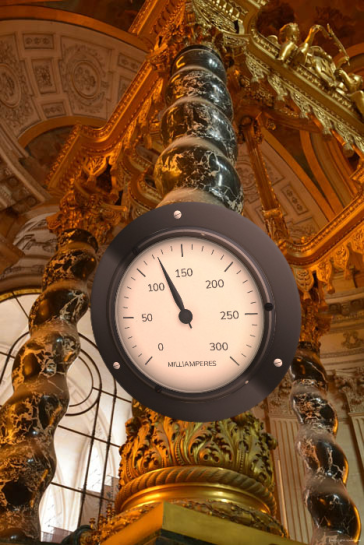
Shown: **125** mA
